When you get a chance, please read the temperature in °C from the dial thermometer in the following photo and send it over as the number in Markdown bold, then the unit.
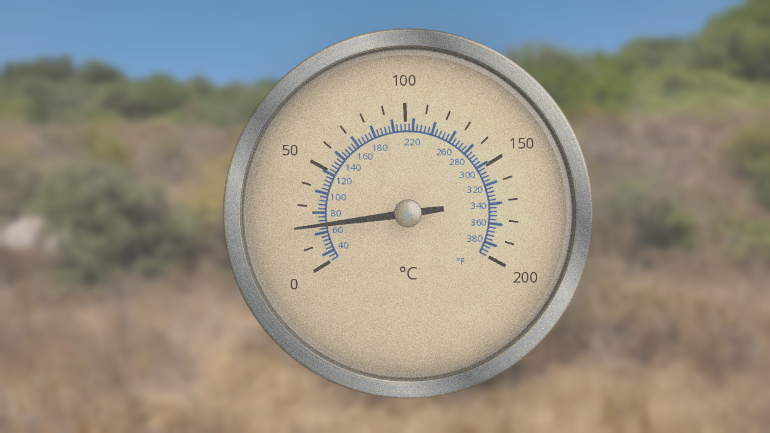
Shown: **20** °C
